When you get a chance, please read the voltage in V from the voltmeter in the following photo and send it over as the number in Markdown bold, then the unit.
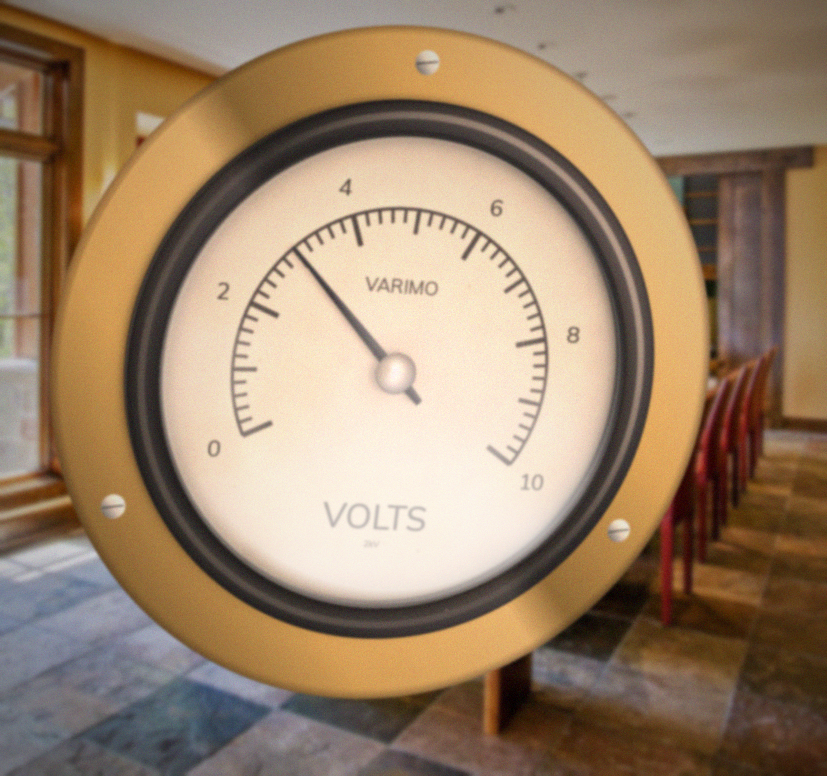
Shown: **3** V
